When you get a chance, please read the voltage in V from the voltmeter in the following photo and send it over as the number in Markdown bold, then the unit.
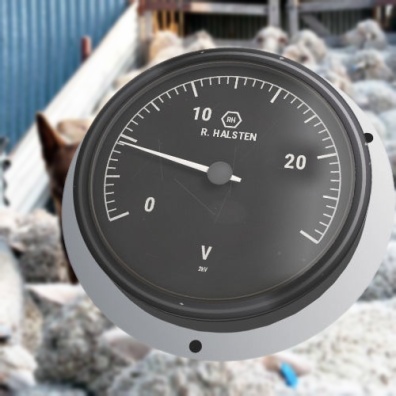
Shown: **4.5** V
